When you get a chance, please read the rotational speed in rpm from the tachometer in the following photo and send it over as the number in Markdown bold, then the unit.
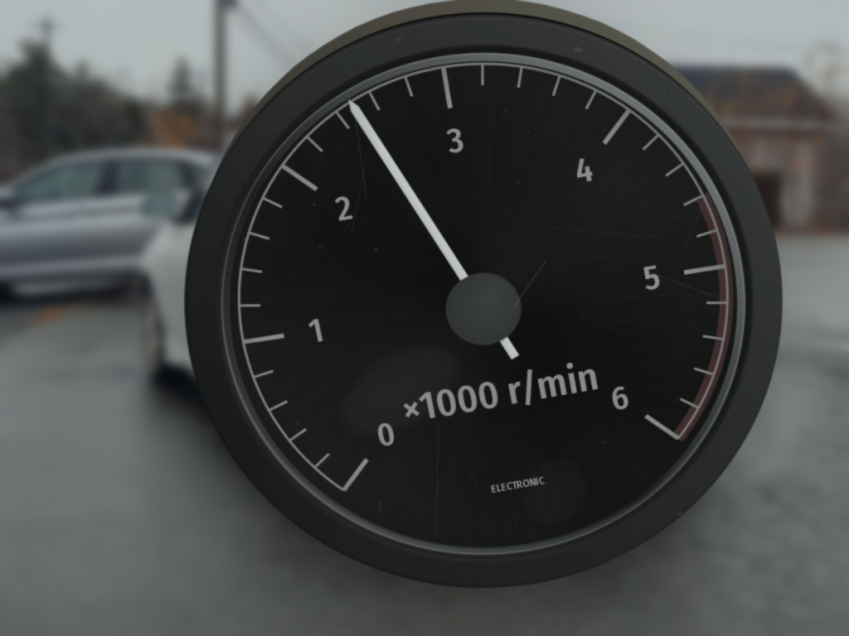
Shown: **2500** rpm
